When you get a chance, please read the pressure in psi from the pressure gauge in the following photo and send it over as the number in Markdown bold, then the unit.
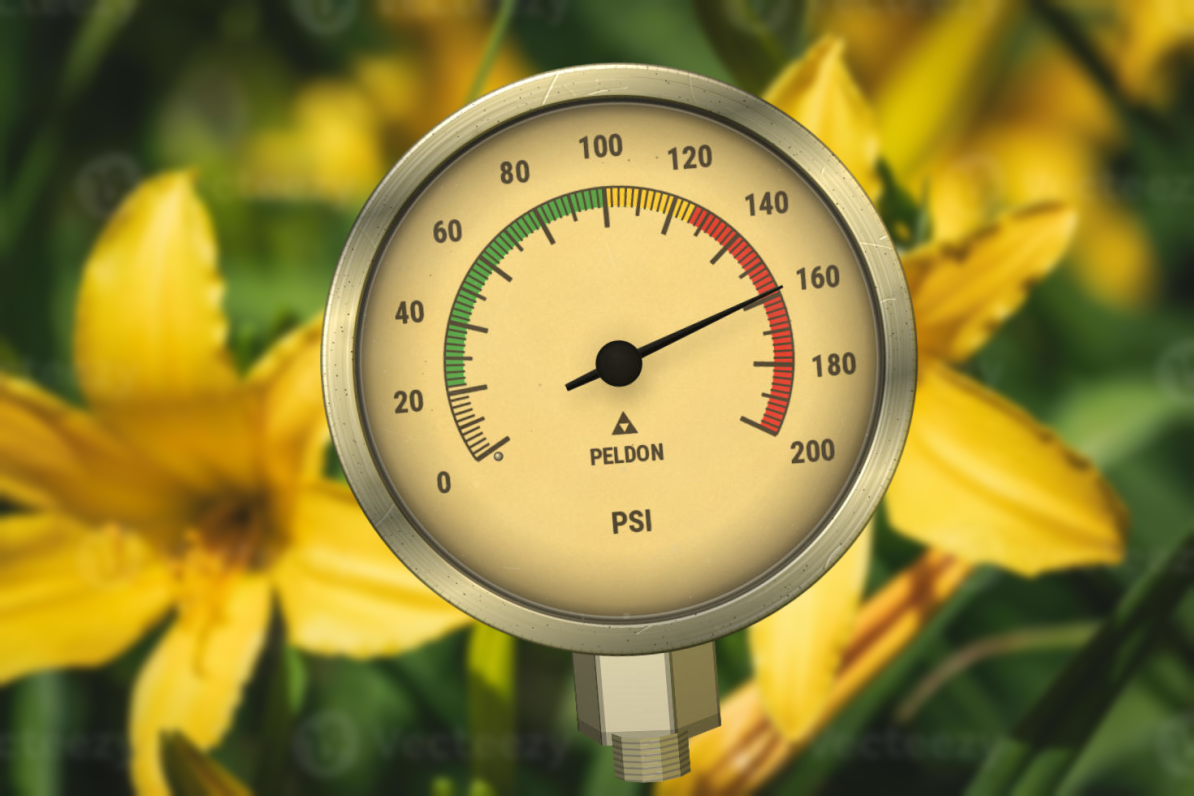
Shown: **158** psi
